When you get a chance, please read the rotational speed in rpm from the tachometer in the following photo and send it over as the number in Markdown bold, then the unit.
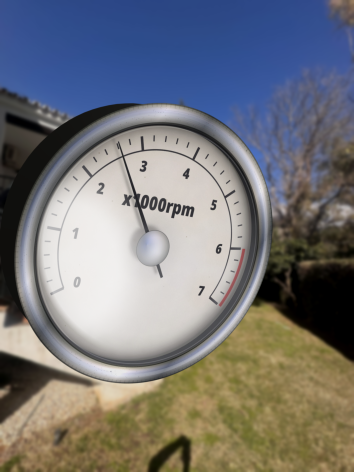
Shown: **2600** rpm
